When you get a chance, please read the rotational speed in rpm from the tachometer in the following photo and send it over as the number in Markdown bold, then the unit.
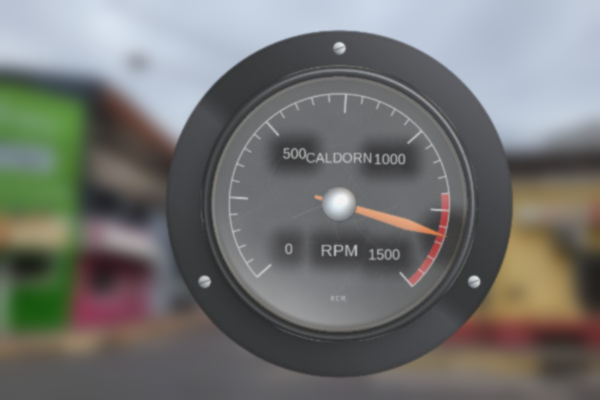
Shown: **1325** rpm
